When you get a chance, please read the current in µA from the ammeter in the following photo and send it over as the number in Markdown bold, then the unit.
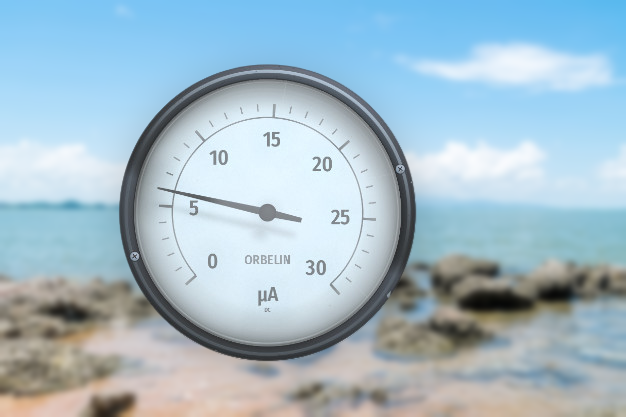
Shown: **6** µA
